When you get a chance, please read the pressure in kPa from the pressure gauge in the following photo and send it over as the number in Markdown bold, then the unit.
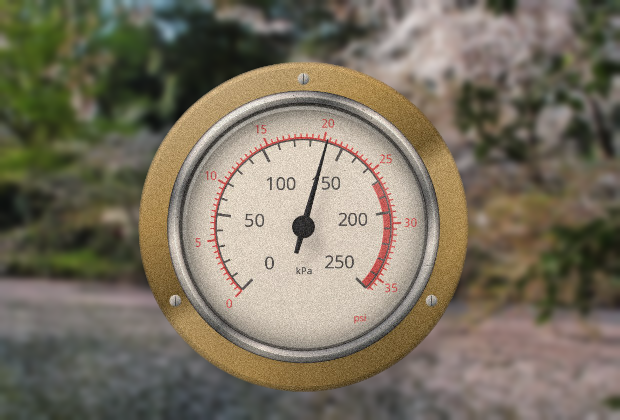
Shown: **140** kPa
